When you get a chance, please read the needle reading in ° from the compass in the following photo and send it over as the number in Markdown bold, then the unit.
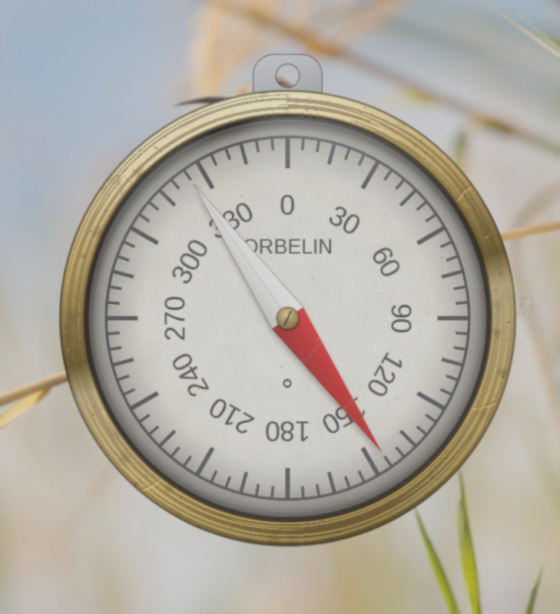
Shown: **145** °
